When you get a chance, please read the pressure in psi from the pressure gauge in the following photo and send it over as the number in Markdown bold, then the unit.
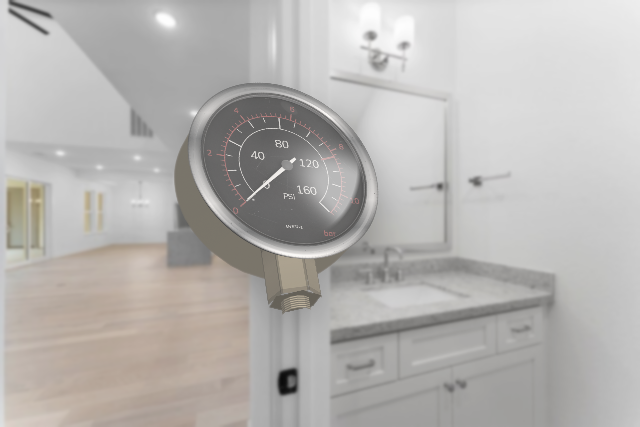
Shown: **0** psi
